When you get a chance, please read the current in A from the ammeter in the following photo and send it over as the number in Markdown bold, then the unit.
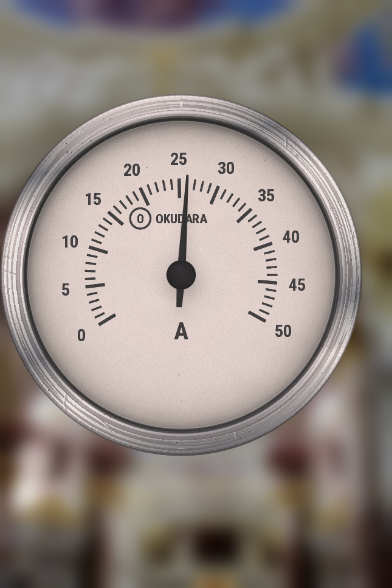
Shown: **26** A
